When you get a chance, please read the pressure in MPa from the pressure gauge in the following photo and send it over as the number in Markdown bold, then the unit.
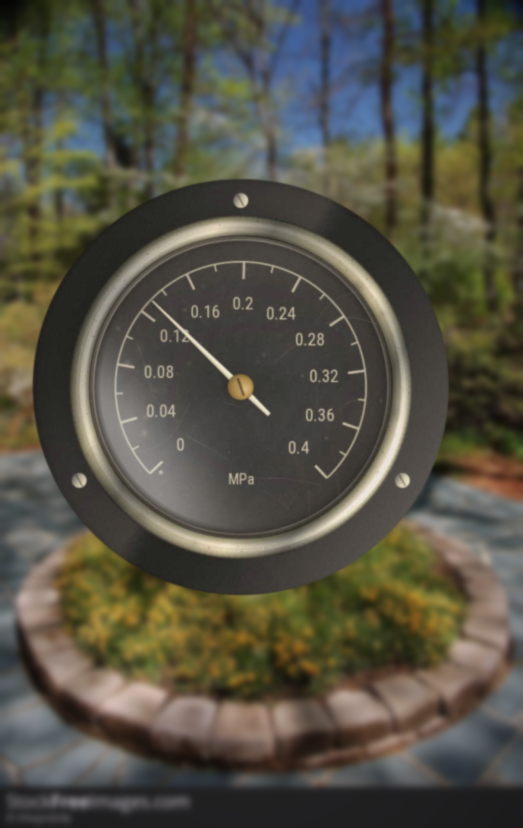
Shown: **0.13** MPa
